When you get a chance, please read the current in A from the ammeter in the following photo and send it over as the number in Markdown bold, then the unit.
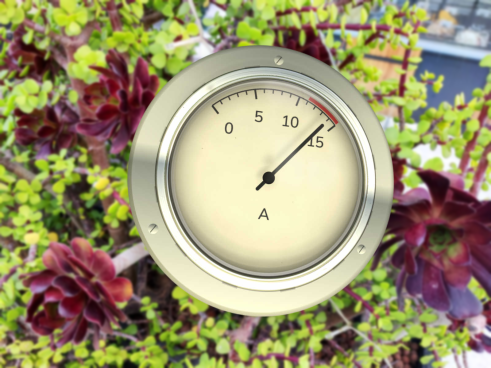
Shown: **14** A
